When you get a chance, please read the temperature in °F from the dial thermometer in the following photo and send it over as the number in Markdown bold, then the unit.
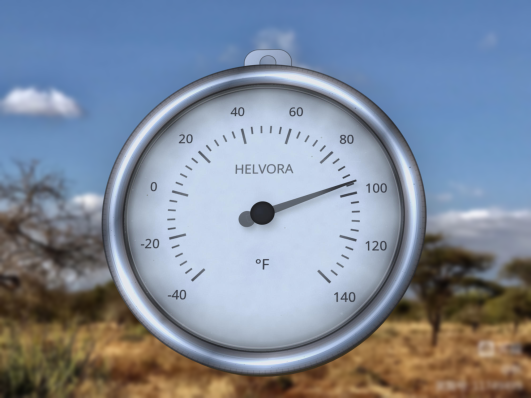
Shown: **96** °F
